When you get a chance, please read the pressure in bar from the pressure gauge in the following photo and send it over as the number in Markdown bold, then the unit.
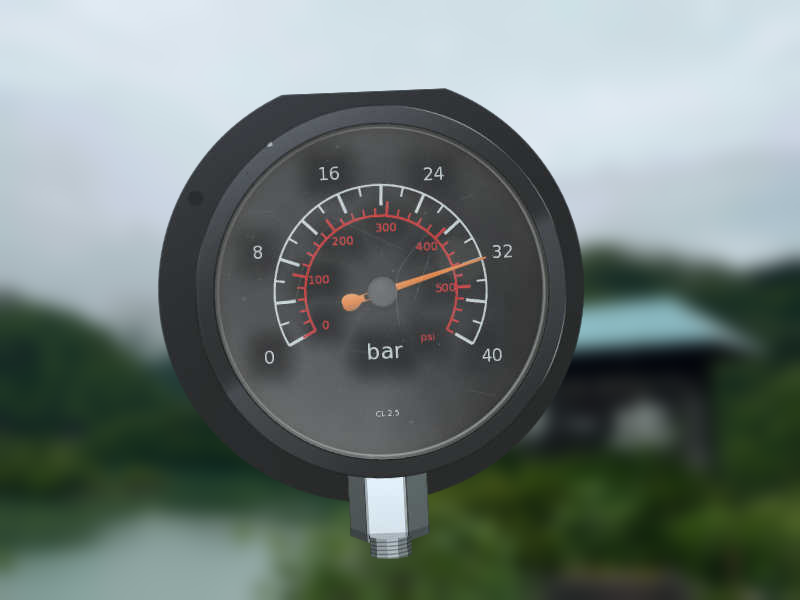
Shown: **32** bar
